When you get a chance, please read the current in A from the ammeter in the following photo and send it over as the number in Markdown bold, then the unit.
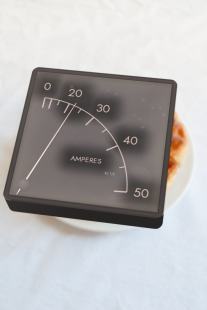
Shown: **22.5** A
